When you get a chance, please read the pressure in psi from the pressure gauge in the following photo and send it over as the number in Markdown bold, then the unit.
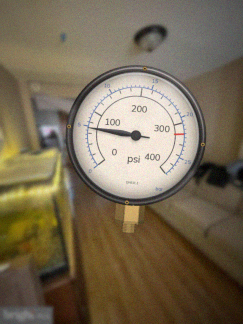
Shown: **70** psi
